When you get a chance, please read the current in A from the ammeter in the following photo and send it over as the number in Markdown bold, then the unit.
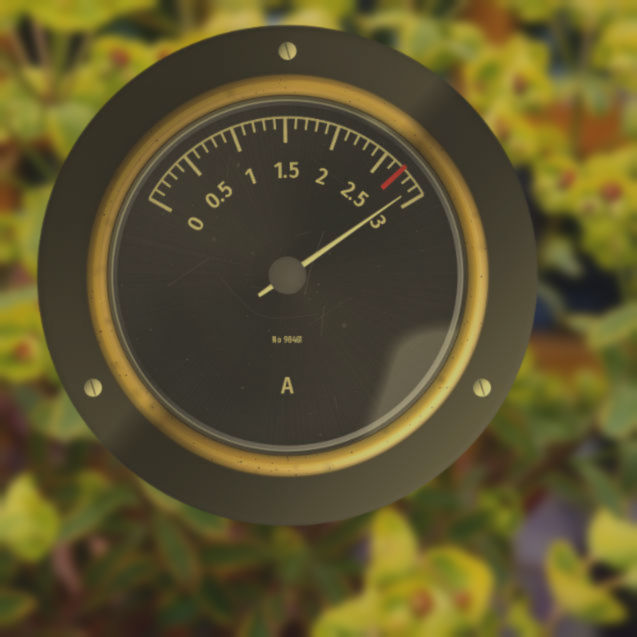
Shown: **2.9** A
